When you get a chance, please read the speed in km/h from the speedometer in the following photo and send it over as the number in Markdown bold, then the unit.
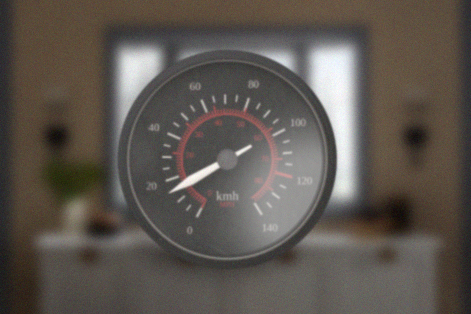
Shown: **15** km/h
